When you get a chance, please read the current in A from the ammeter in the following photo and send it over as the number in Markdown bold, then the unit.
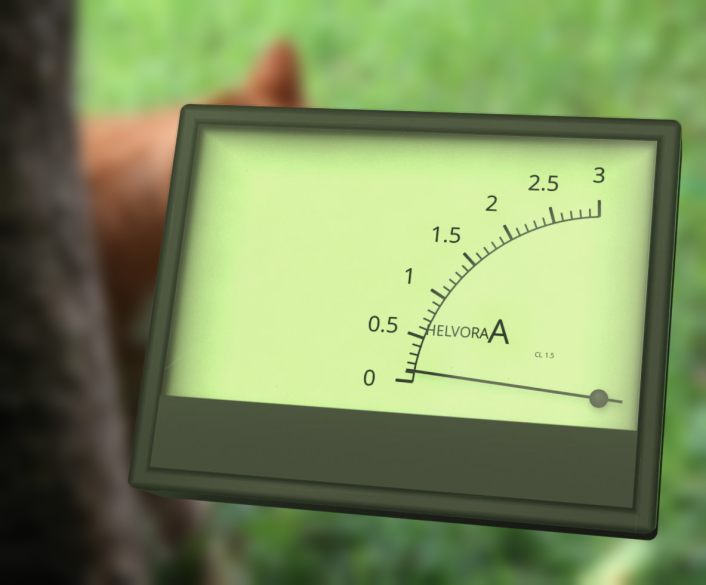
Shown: **0.1** A
